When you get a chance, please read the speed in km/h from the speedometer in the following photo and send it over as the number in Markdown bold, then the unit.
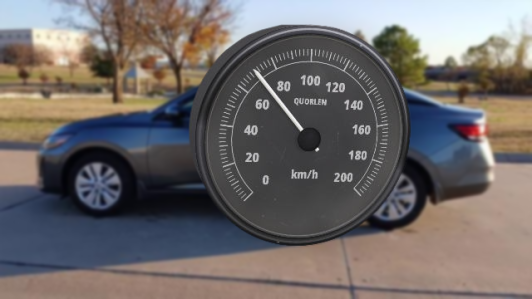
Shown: **70** km/h
